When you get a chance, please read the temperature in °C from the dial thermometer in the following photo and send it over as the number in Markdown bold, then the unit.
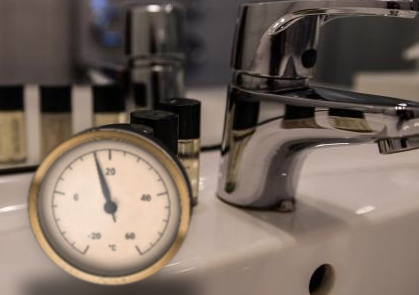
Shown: **16** °C
